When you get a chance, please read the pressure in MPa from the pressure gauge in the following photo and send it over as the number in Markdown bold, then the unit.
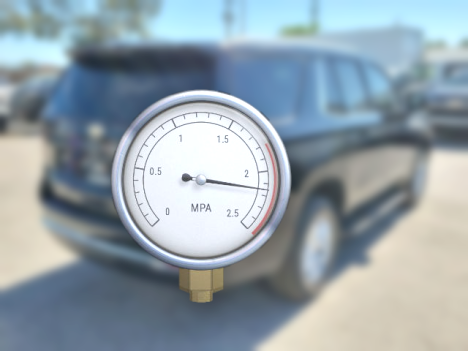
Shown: **2.15** MPa
